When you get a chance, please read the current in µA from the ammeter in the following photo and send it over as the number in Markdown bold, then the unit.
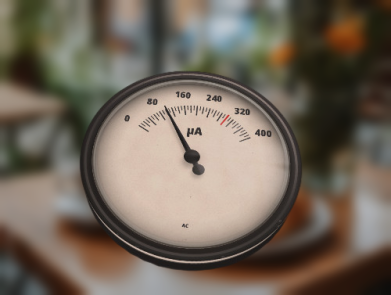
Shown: **100** µA
